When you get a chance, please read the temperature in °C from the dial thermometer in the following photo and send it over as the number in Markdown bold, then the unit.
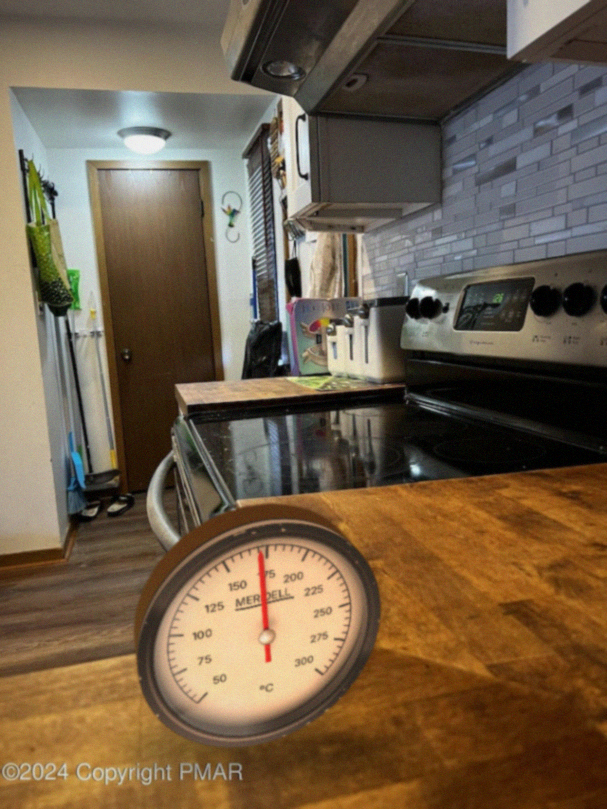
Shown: **170** °C
